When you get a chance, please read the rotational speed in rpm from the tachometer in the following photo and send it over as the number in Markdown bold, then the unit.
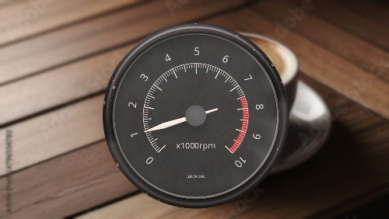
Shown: **1000** rpm
